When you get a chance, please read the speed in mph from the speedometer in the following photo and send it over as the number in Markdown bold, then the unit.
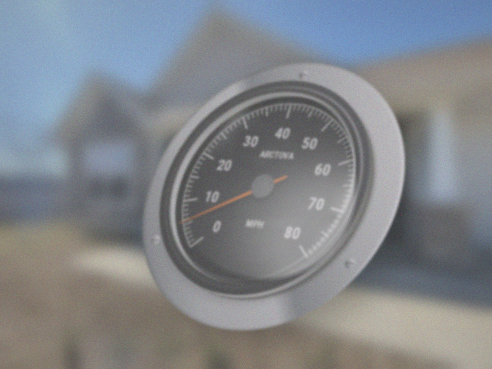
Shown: **5** mph
